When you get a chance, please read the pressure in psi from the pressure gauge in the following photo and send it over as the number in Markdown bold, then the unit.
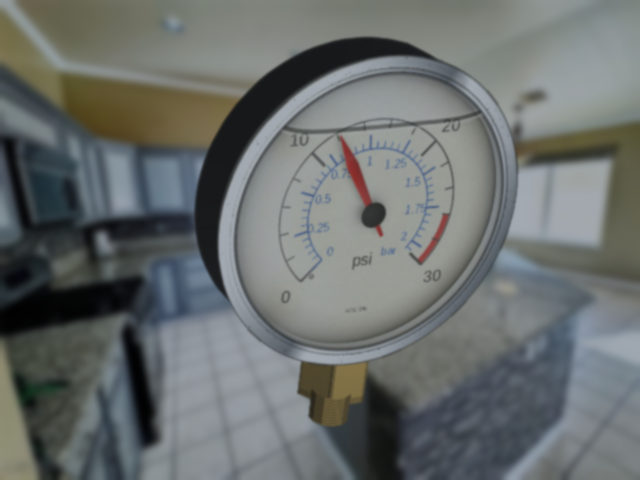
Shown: **12** psi
